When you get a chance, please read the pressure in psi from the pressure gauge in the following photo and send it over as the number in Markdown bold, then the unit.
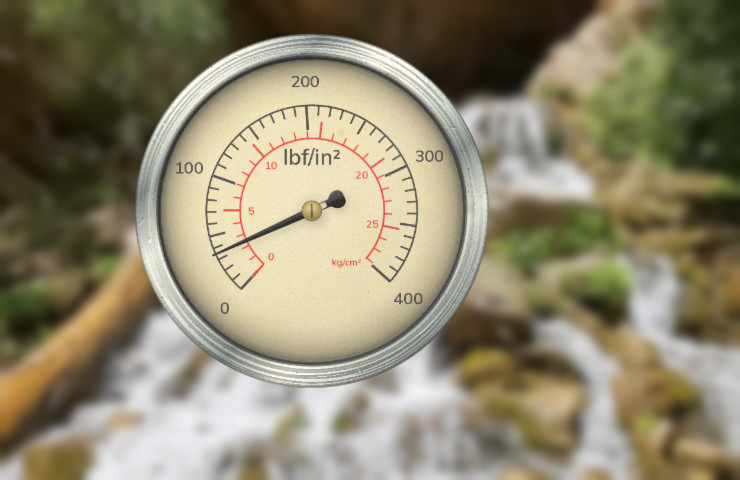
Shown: **35** psi
